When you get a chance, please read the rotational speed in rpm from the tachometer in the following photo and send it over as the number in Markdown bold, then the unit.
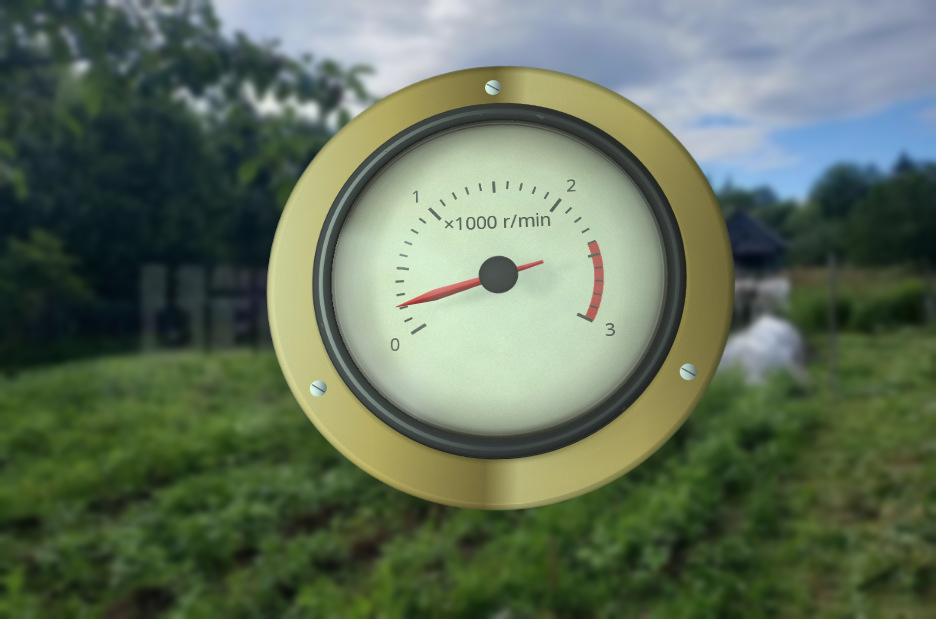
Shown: **200** rpm
